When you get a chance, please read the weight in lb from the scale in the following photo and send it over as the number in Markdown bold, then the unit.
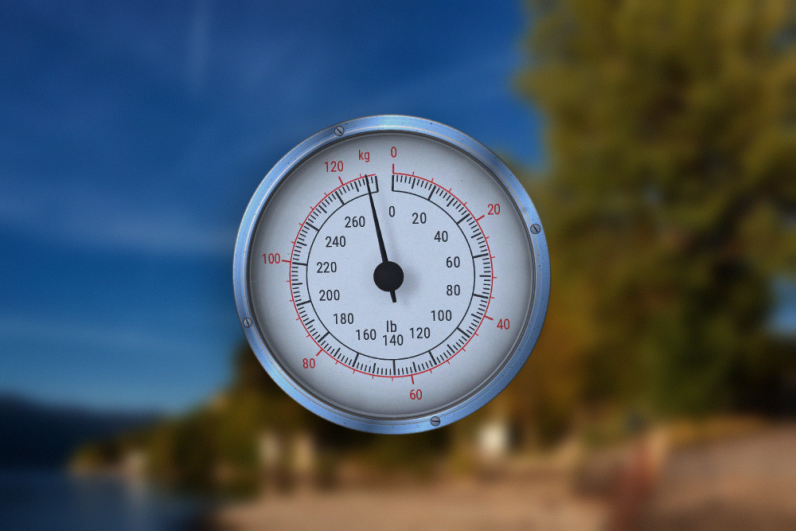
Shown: **276** lb
